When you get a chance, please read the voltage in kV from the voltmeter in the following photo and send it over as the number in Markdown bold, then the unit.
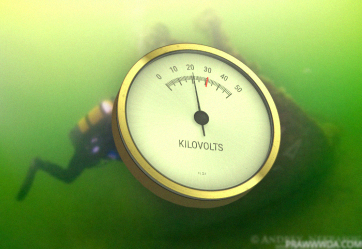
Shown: **20** kV
